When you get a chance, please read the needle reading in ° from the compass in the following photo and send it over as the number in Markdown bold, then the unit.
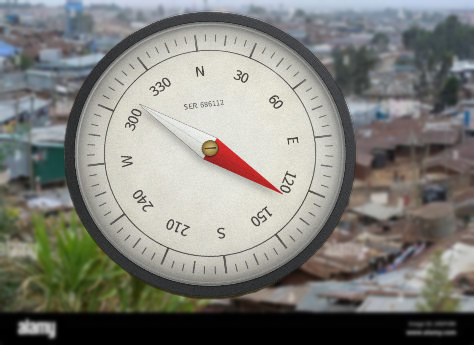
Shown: **130** °
